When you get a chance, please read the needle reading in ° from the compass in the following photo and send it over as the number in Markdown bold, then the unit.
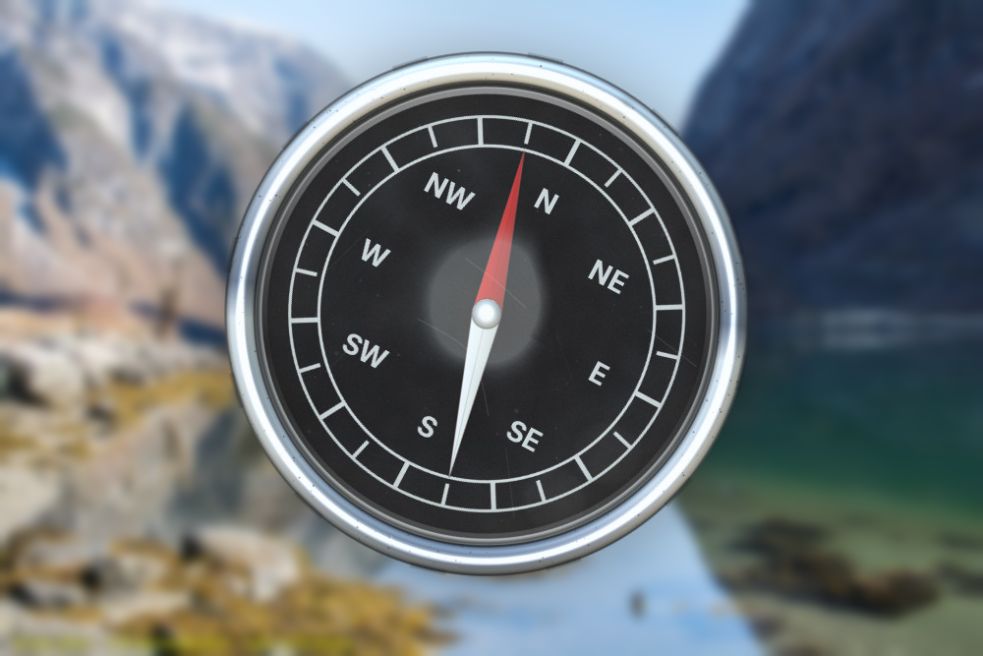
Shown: **345** °
